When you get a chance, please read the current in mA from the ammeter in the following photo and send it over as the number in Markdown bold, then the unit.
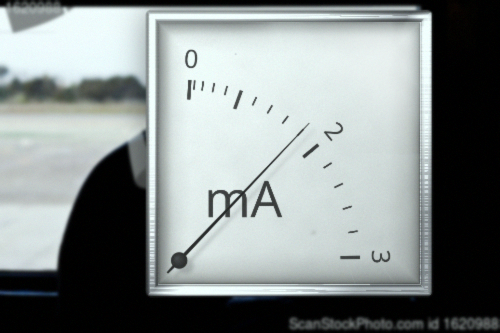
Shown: **1.8** mA
